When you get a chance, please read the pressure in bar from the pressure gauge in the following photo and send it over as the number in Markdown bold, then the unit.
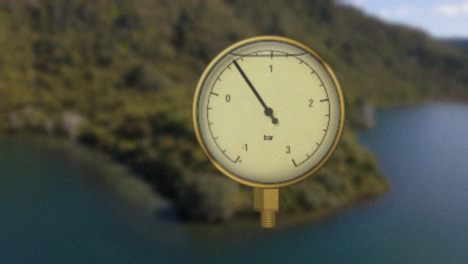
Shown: **0.5** bar
